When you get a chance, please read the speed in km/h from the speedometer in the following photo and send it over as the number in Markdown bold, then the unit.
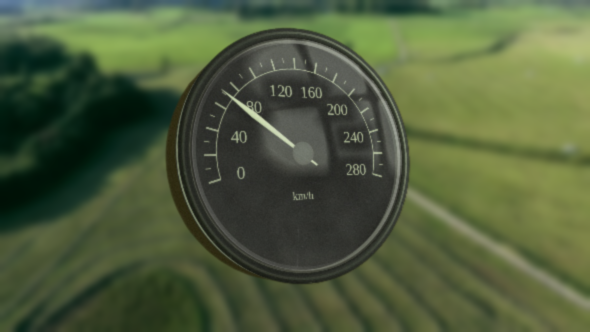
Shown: **70** km/h
